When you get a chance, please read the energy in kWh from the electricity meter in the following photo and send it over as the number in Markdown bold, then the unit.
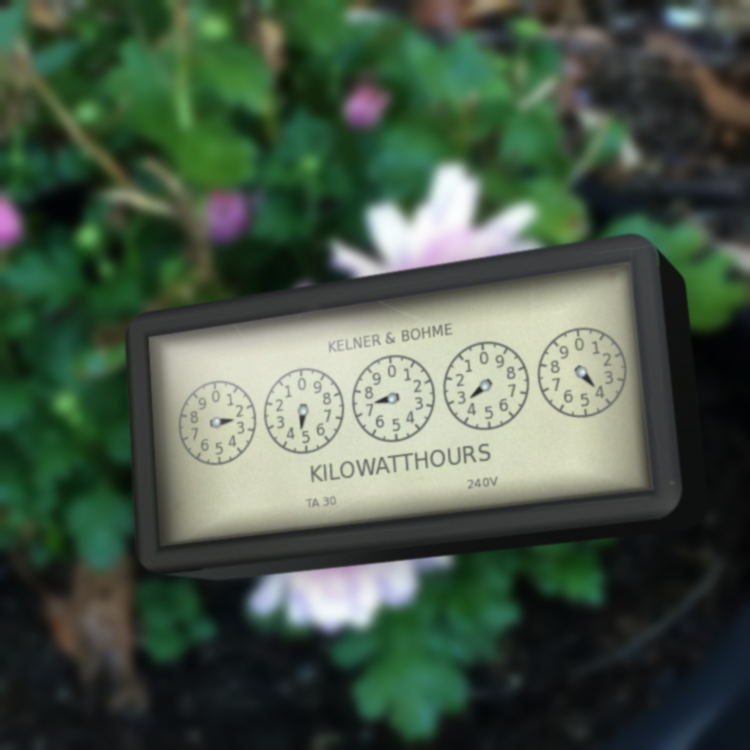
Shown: **24734** kWh
